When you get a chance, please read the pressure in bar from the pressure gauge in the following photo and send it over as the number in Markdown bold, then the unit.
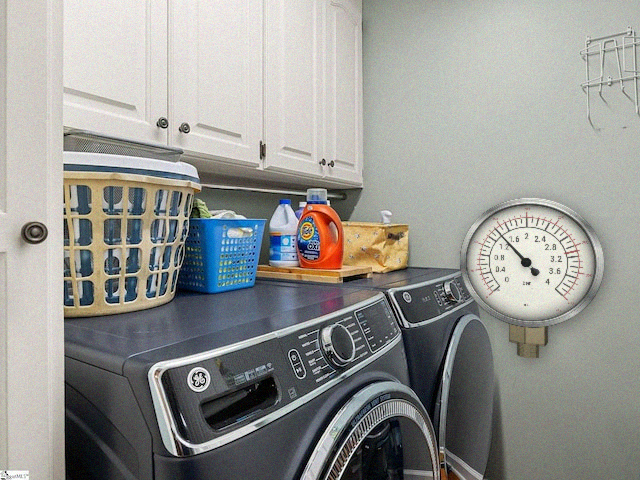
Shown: **1.4** bar
